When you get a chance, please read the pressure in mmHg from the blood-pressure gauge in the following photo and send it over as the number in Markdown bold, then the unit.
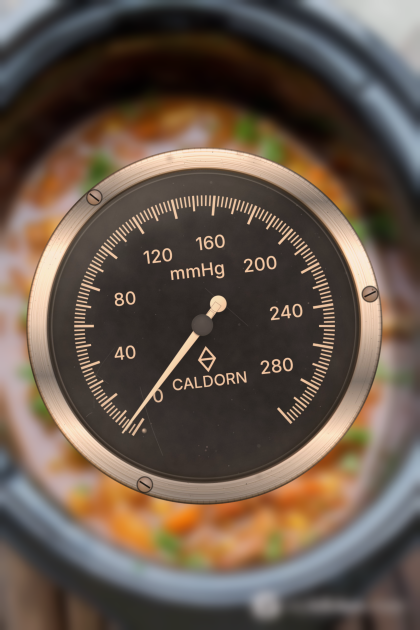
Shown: **4** mmHg
